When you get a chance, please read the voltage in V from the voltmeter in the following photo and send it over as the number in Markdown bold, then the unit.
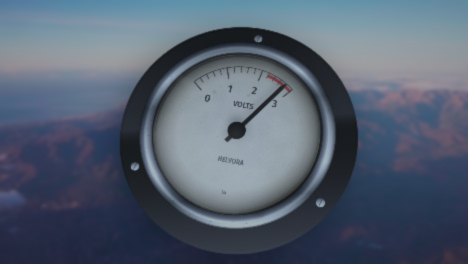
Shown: **2.8** V
